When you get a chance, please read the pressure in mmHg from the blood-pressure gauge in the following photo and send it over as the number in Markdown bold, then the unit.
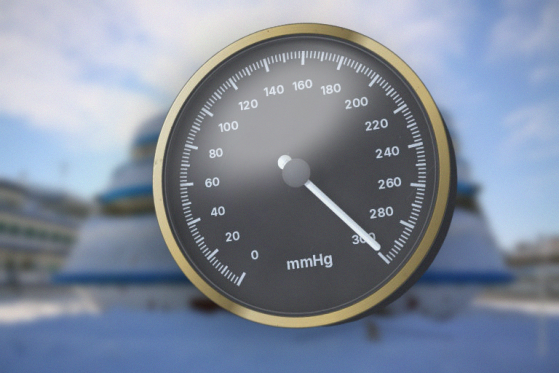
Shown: **298** mmHg
